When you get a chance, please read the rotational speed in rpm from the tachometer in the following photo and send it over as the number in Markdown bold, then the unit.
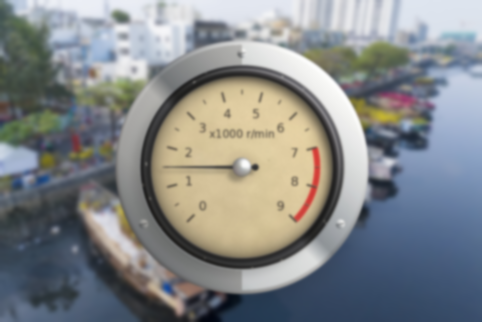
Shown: **1500** rpm
